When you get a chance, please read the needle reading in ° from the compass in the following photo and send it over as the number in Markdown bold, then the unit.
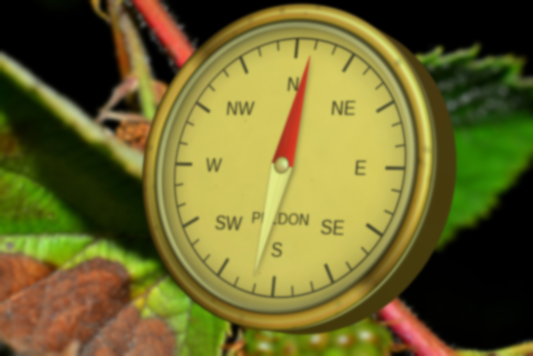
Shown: **10** °
